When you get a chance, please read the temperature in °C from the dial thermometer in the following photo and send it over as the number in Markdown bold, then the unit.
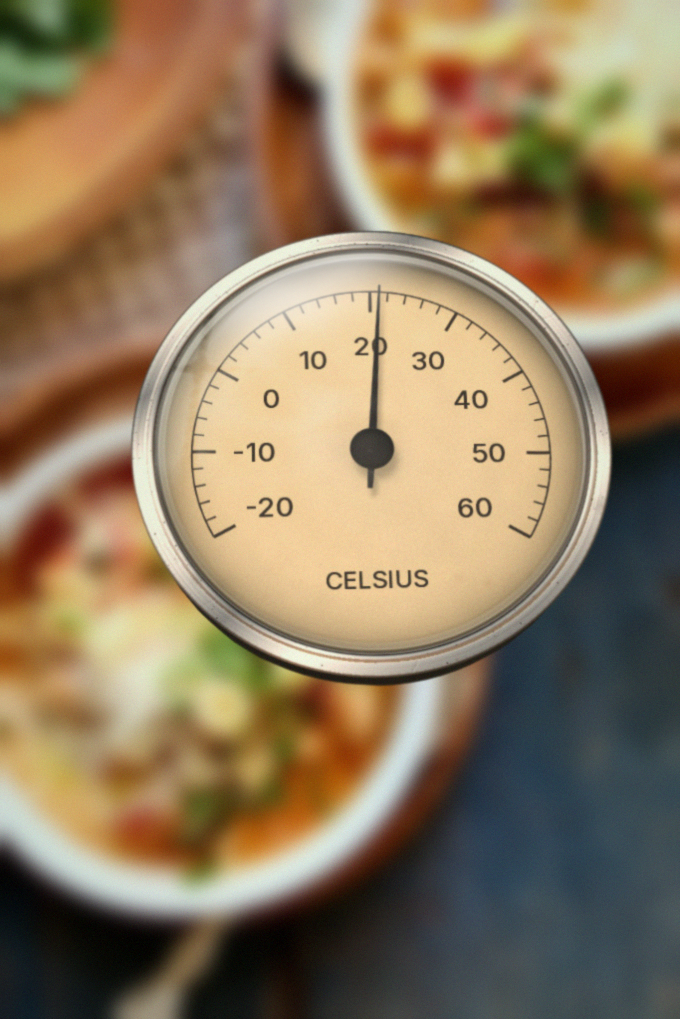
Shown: **21** °C
